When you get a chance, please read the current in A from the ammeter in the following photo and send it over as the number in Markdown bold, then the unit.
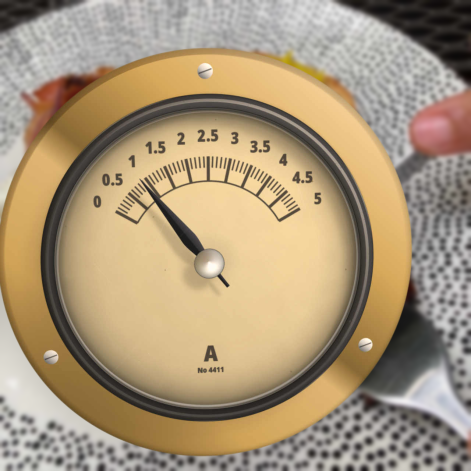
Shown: **0.9** A
